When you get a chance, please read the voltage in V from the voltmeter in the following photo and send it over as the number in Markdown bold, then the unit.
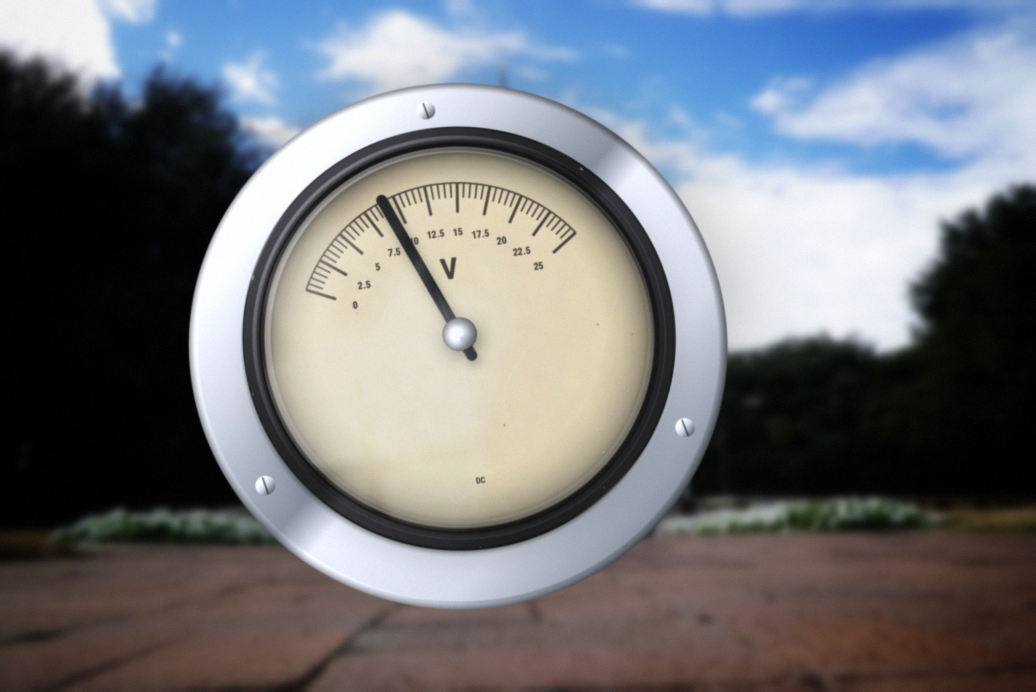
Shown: **9** V
